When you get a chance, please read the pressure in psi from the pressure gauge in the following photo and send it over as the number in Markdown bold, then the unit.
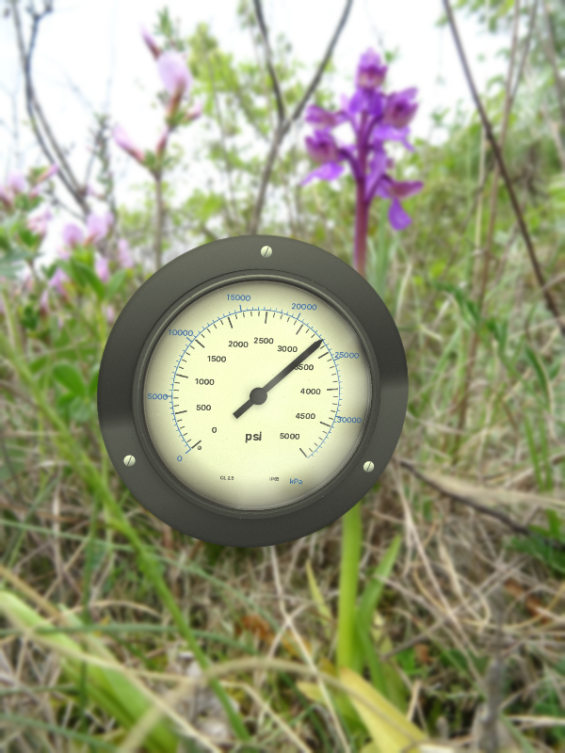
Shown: **3300** psi
